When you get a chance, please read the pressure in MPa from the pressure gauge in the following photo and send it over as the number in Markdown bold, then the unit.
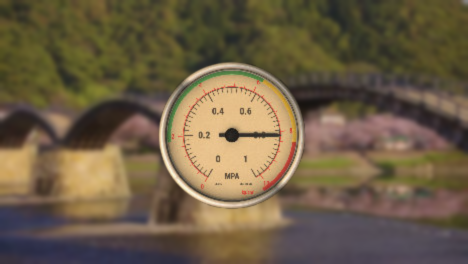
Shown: **0.8** MPa
